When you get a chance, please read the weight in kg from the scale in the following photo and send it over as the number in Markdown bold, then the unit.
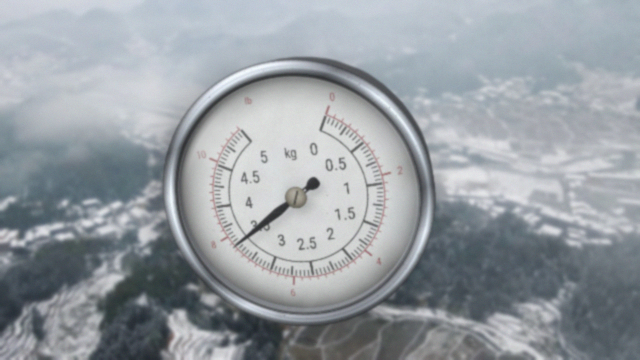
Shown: **3.5** kg
